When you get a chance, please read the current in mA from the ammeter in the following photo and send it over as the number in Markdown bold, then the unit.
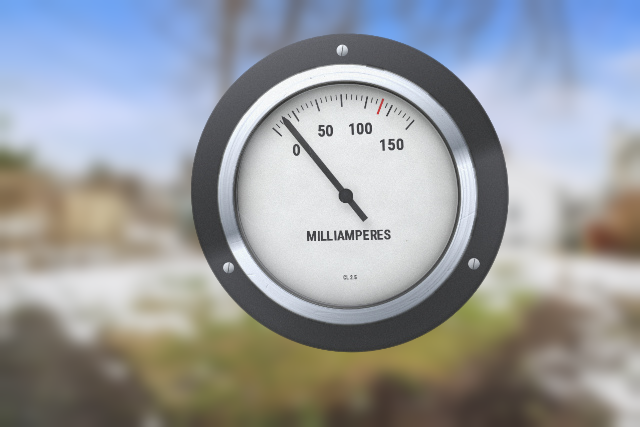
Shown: **15** mA
